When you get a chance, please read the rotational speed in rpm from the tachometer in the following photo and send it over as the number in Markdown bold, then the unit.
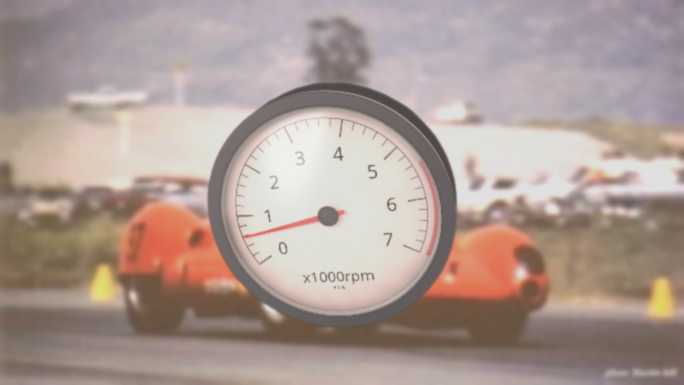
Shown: **600** rpm
